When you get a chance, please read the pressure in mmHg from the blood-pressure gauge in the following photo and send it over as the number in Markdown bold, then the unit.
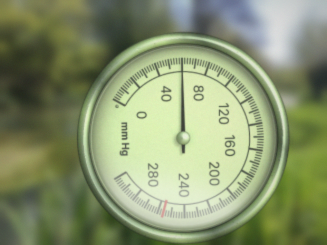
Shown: **60** mmHg
